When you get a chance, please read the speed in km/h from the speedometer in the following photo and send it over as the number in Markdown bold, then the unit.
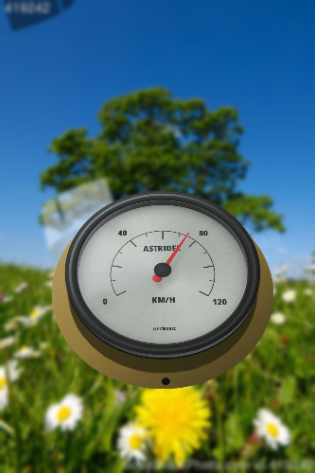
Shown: **75** km/h
